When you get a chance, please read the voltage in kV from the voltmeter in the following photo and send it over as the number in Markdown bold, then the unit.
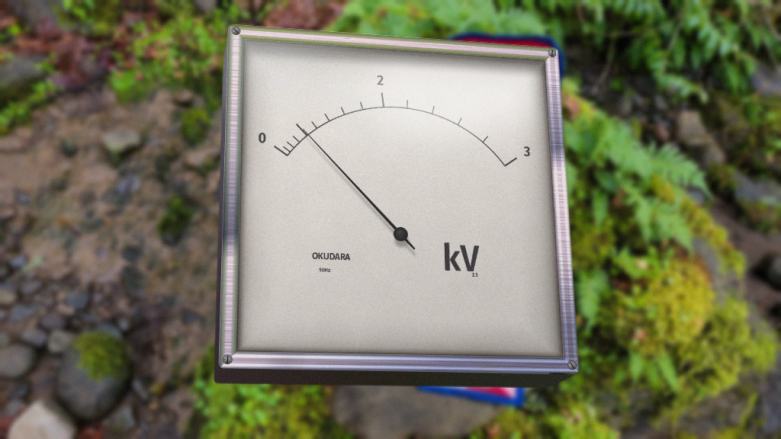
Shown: **1** kV
